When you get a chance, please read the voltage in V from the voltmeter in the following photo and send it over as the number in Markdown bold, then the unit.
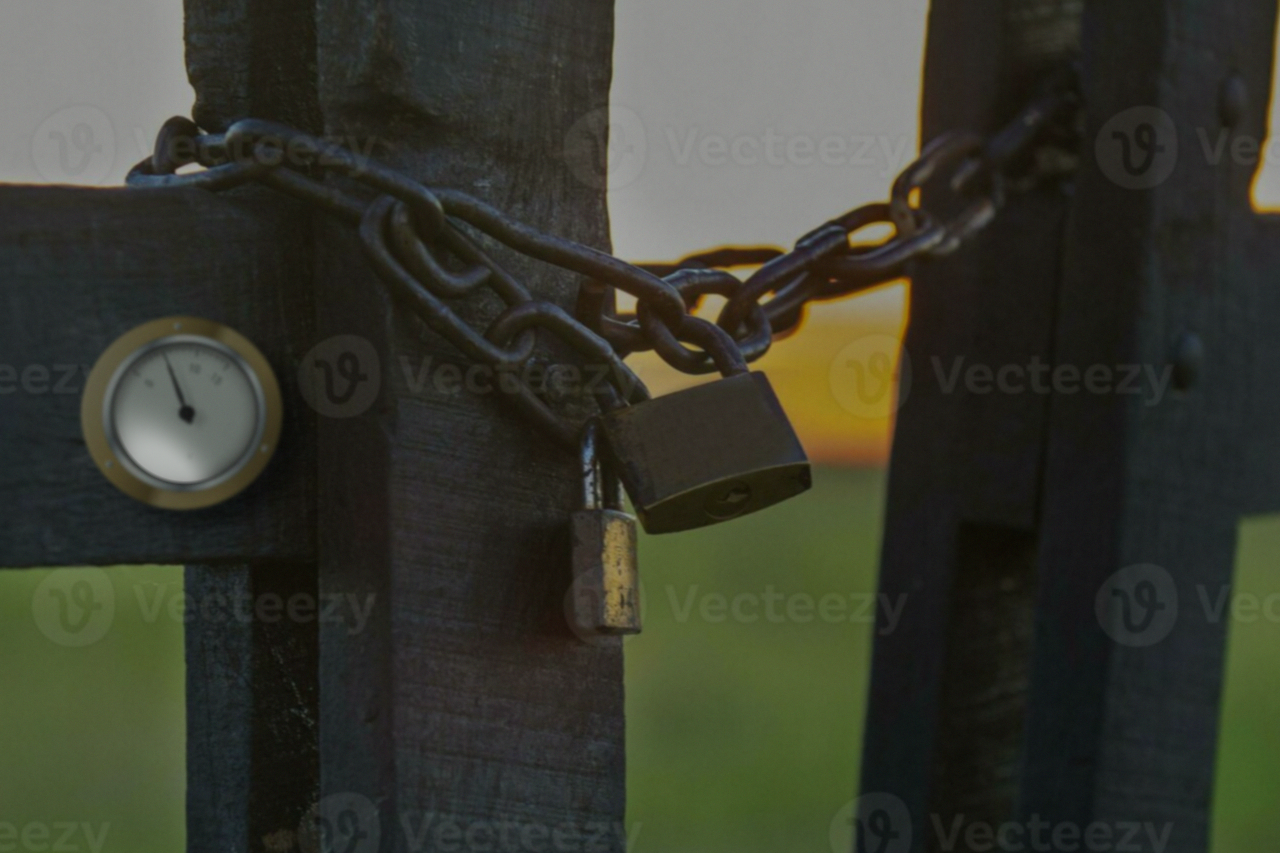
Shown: **5** V
